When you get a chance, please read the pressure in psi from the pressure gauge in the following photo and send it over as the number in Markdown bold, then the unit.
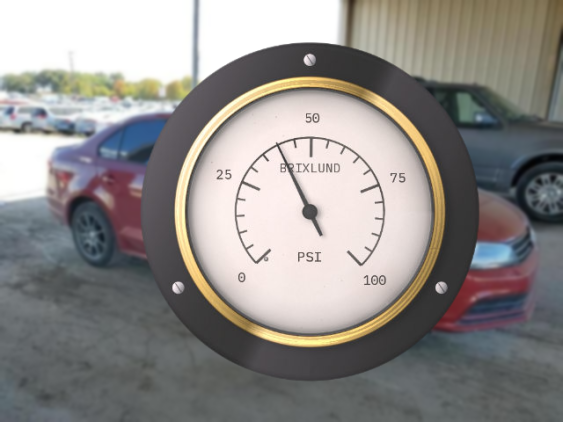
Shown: **40** psi
